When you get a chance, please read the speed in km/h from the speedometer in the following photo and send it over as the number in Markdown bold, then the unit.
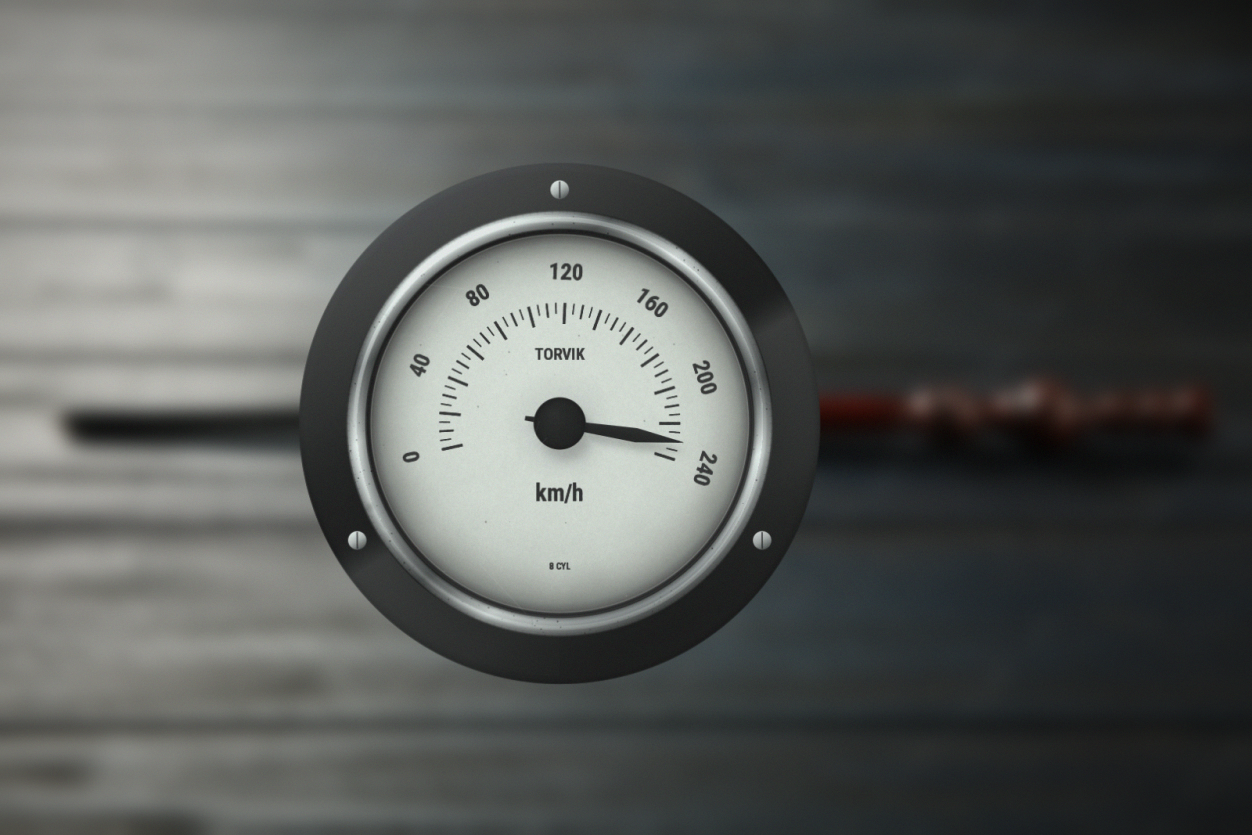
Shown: **230** km/h
